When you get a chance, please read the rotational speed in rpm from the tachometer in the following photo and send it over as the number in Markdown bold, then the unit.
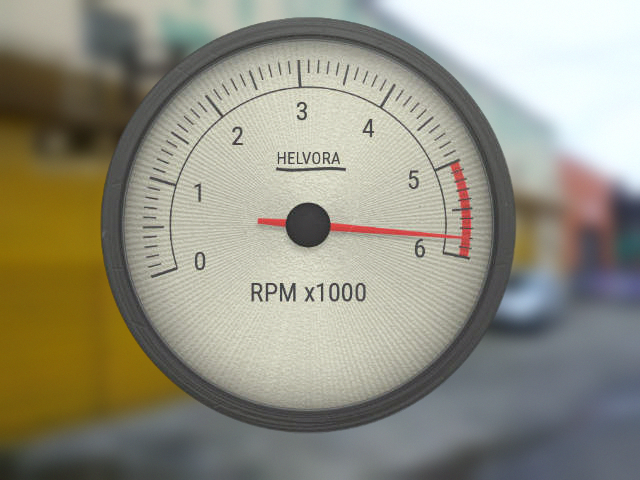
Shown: **5800** rpm
